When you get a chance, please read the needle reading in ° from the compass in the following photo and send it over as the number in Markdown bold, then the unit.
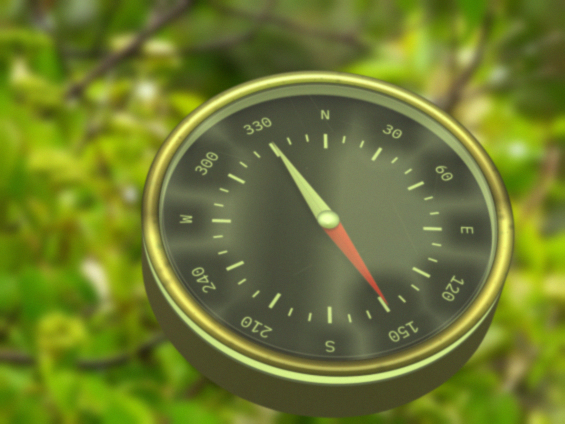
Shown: **150** °
